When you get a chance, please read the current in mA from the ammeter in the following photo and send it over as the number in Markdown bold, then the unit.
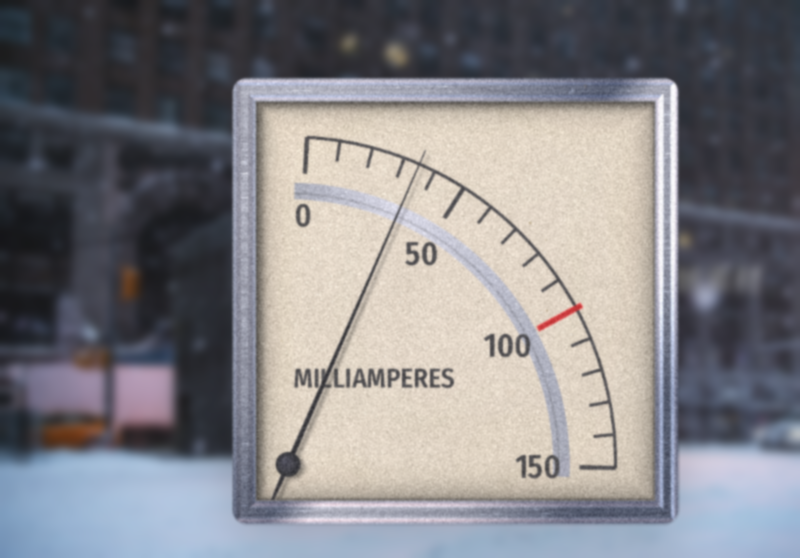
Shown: **35** mA
